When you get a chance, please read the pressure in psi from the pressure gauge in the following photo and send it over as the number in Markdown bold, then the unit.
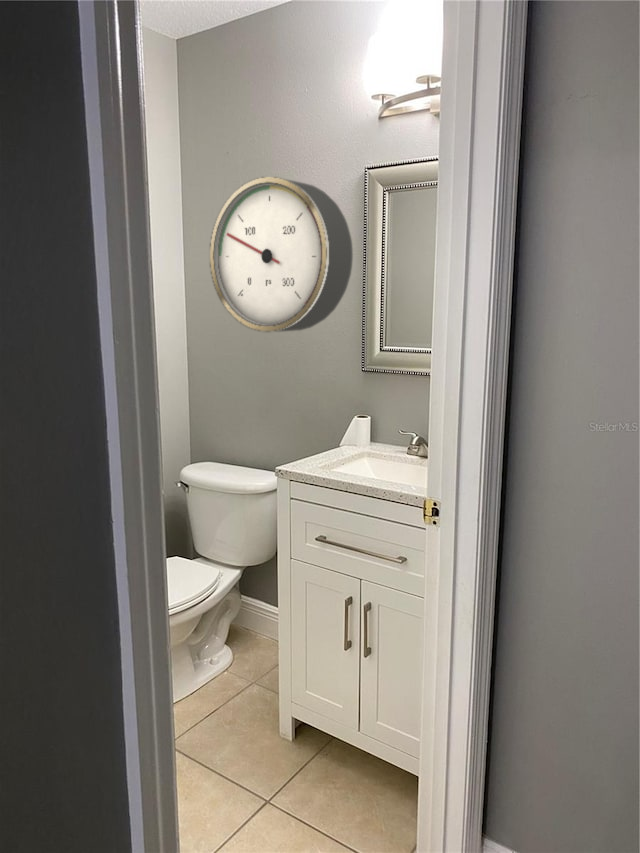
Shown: **75** psi
